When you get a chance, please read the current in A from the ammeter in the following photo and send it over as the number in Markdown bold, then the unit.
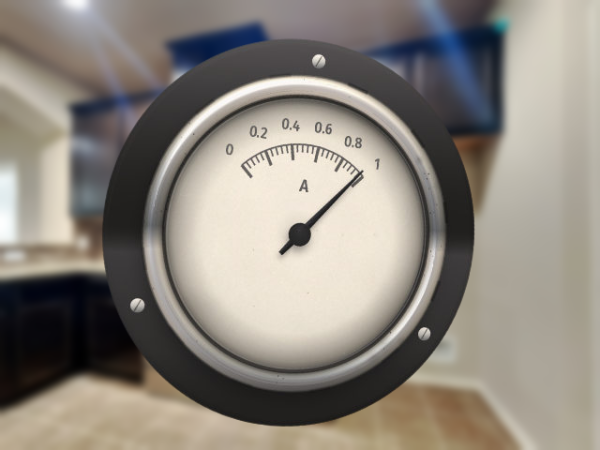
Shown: **0.96** A
